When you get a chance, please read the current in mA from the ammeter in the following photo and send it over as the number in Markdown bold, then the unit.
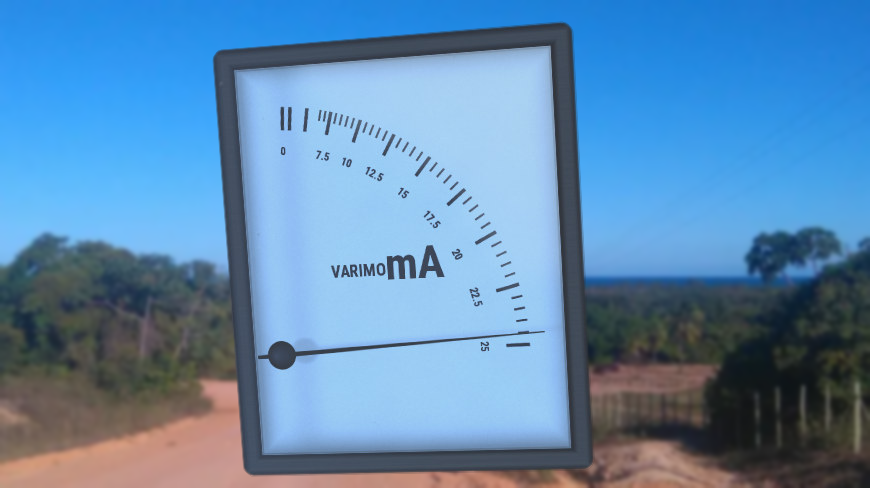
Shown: **24.5** mA
